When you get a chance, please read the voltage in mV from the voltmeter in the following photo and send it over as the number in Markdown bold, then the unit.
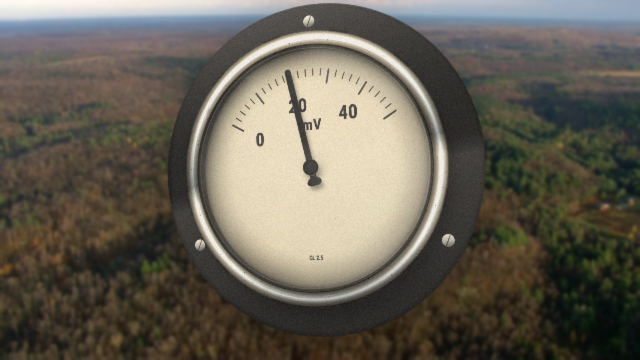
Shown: **20** mV
